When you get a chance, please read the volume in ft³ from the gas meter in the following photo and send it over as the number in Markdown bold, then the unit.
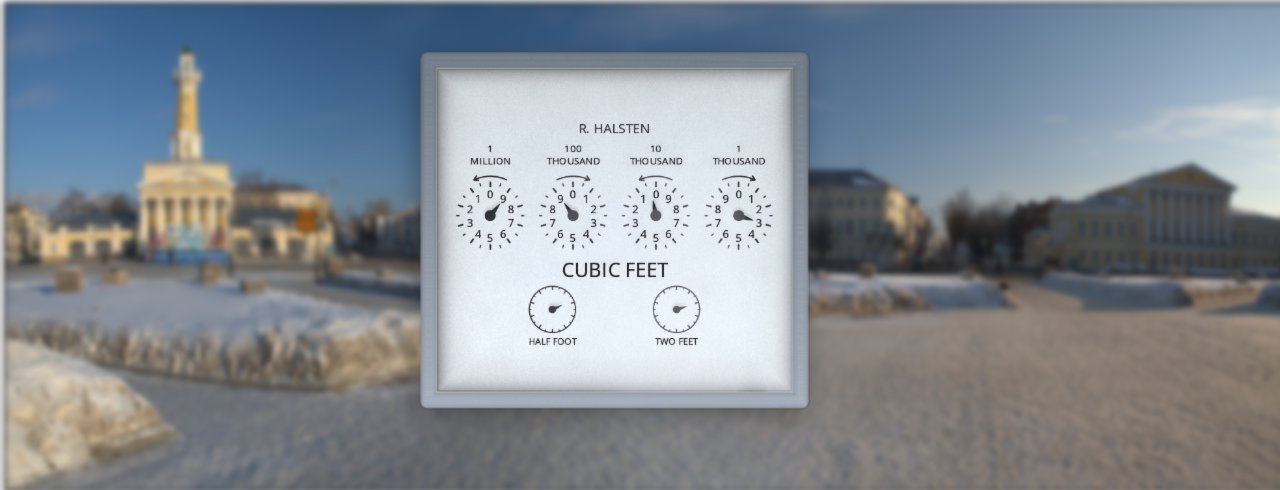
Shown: **890300** ft³
